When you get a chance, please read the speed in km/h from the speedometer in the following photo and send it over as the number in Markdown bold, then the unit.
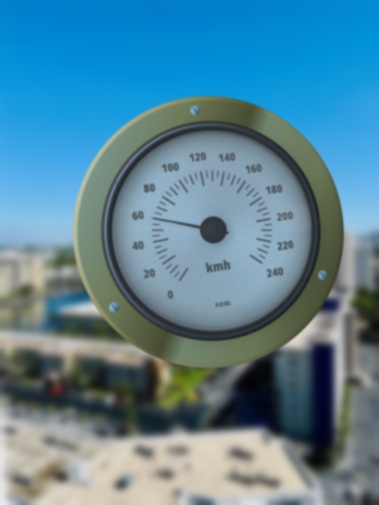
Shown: **60** km/h
